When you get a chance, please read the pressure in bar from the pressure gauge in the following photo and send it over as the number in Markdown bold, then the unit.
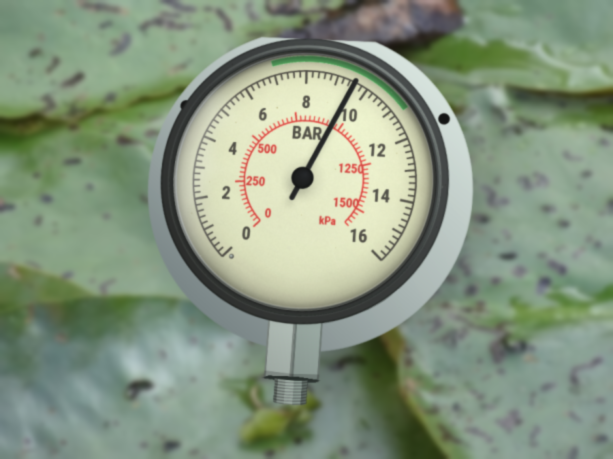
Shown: **9.6** bar
